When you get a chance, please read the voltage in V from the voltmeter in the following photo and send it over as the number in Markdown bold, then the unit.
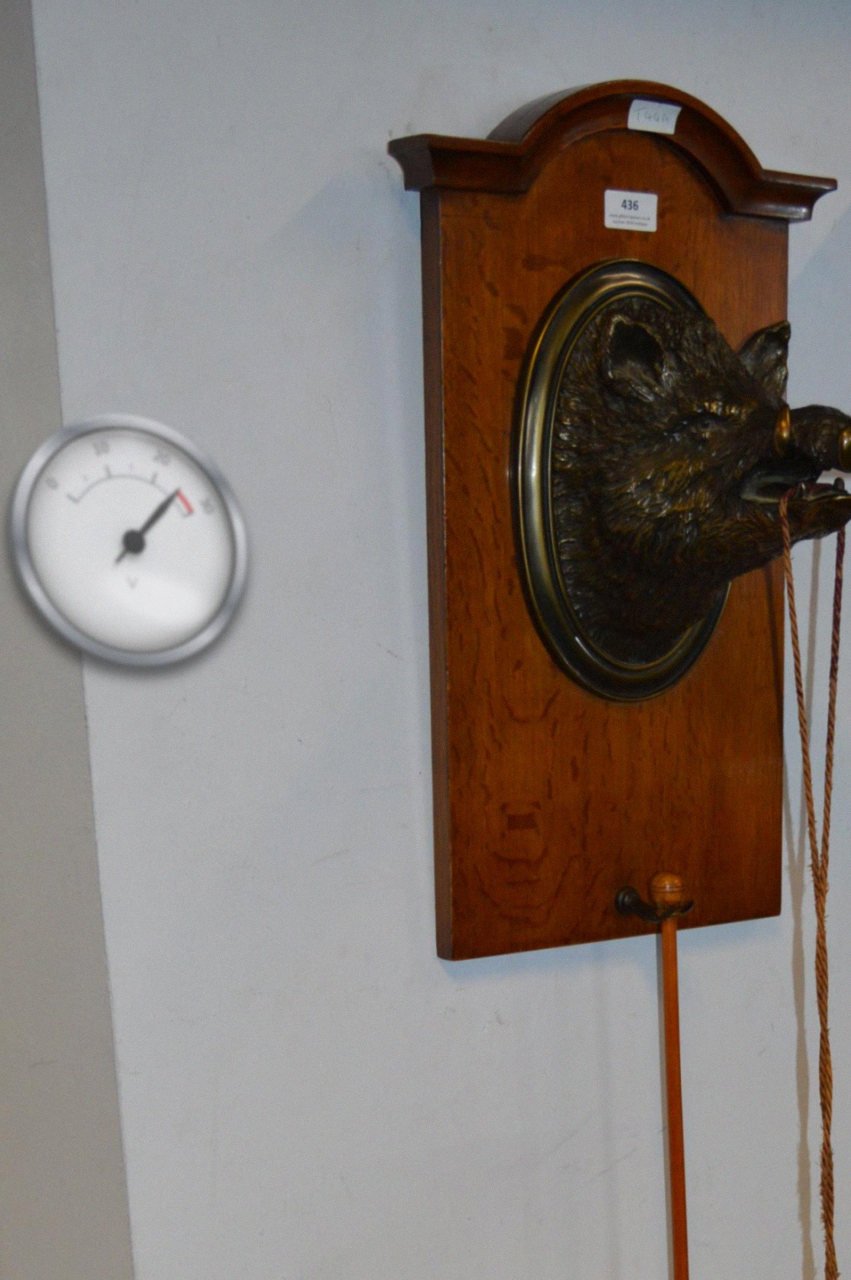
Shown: **25** V
